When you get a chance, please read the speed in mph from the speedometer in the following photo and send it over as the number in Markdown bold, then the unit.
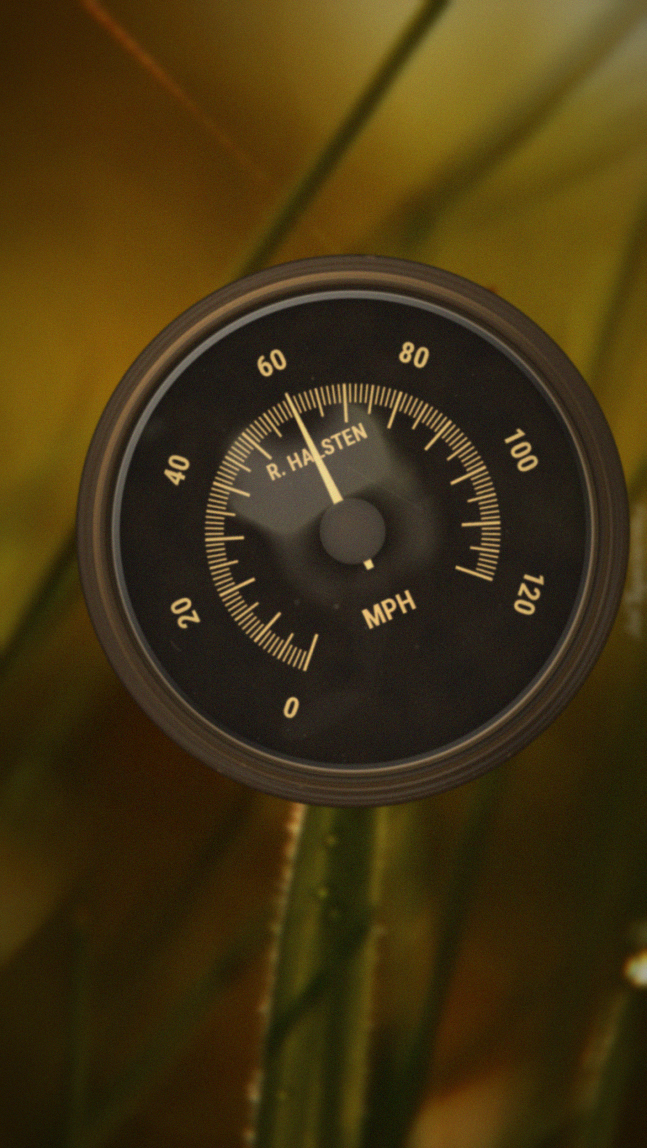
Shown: **60** mph
